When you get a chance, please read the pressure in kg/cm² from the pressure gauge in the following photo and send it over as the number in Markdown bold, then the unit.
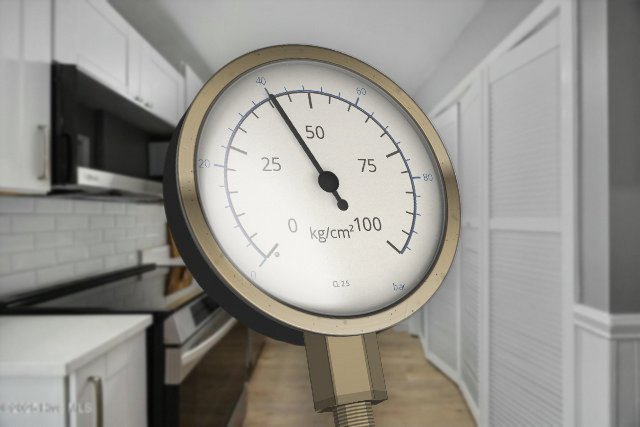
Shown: **40** kg/cm²
